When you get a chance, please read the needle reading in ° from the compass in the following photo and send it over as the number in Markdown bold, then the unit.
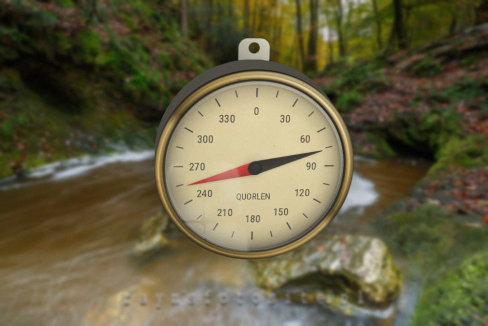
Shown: **255** °
